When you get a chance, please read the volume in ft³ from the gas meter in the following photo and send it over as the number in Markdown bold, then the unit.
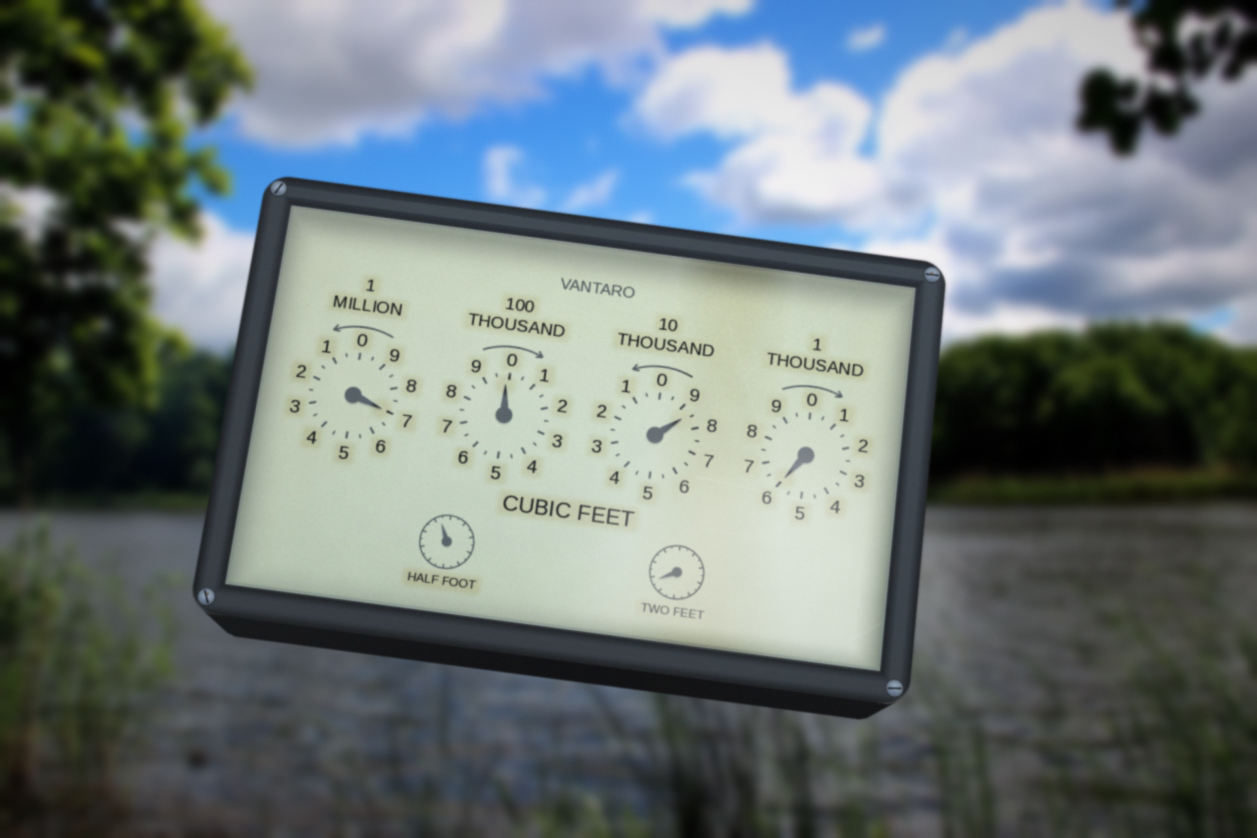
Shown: **698600** ft³
